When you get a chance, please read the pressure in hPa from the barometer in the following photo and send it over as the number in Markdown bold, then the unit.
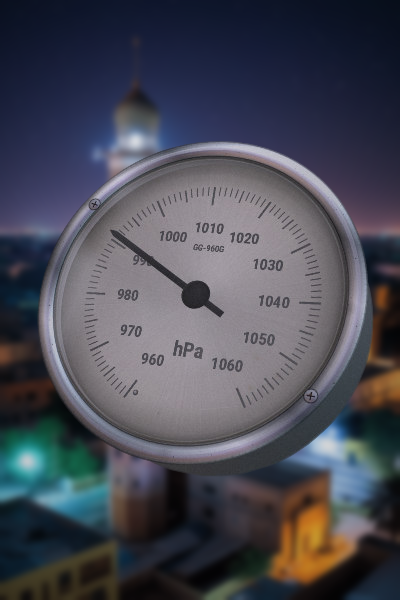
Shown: **991** hPa
